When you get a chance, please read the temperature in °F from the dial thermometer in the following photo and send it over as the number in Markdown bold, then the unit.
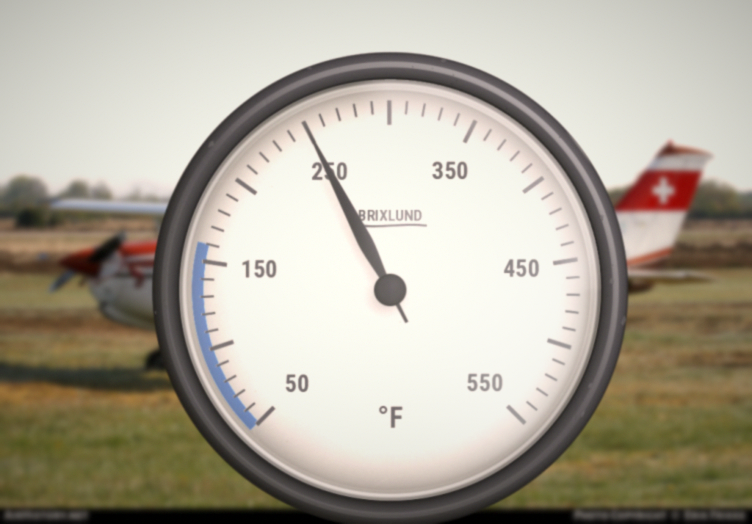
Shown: **250** °F
